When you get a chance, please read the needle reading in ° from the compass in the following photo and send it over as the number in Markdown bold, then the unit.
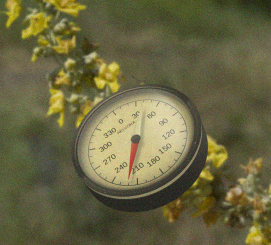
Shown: **220** °
